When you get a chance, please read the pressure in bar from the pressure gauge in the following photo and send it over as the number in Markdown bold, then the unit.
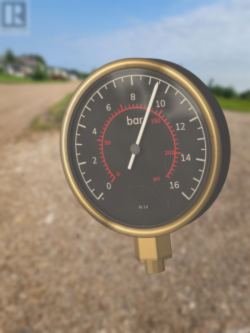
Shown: **9.5** bar
